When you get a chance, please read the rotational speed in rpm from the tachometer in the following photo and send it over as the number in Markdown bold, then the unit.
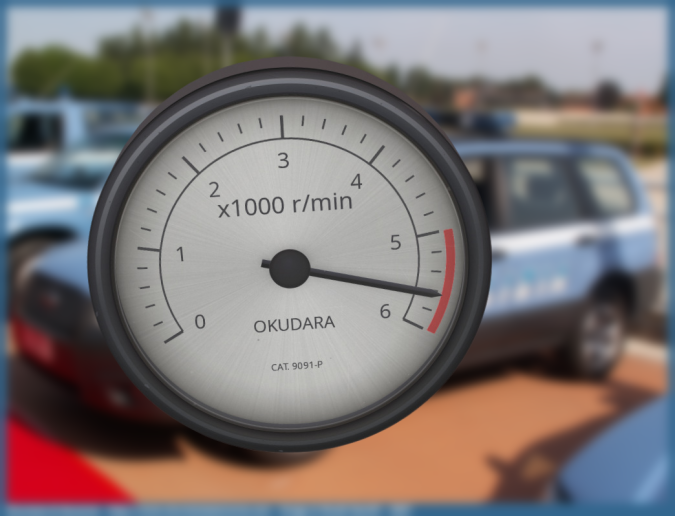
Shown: **5600** rpm
